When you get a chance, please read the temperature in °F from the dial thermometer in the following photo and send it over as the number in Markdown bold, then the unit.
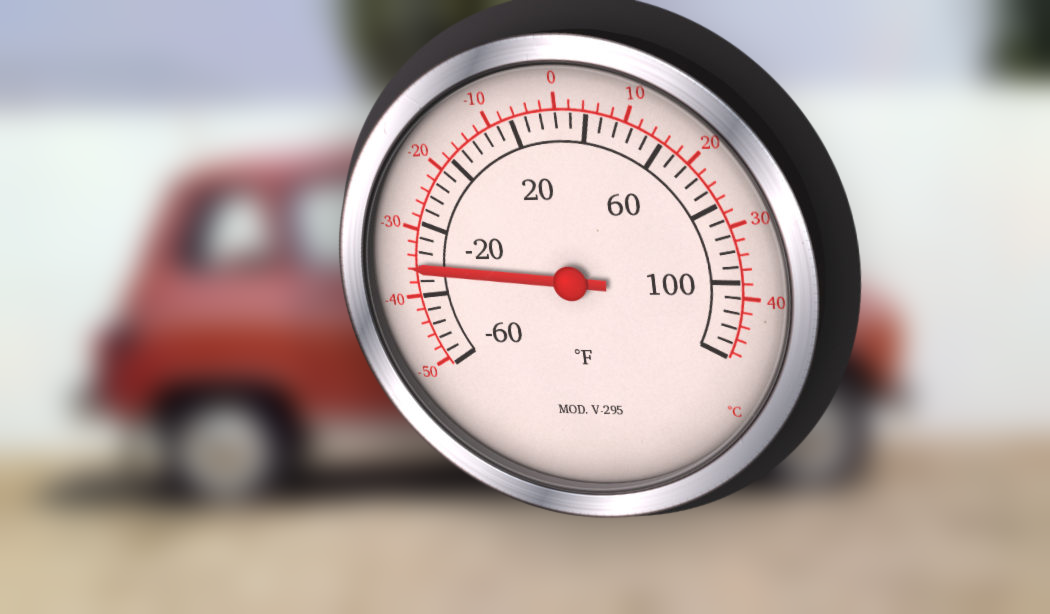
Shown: **-32** °F
